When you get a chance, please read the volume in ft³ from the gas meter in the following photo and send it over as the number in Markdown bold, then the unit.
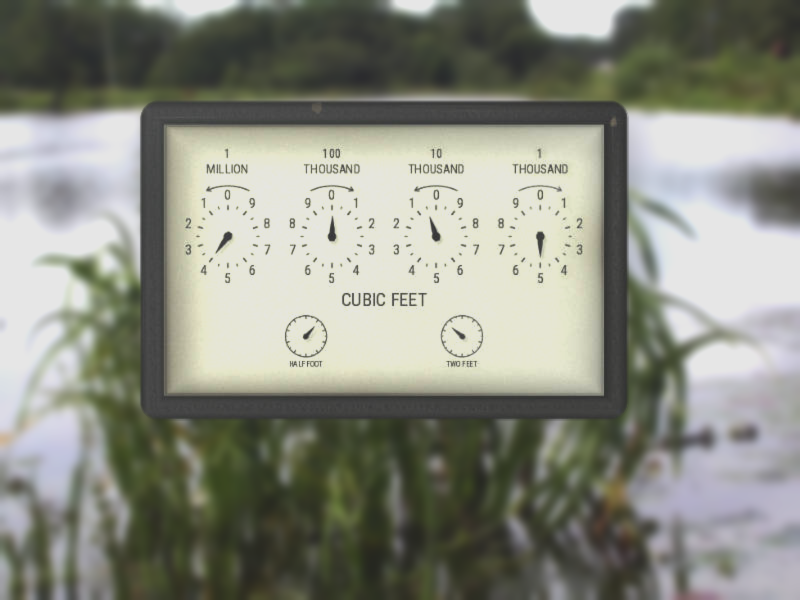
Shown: **400500** ft³
